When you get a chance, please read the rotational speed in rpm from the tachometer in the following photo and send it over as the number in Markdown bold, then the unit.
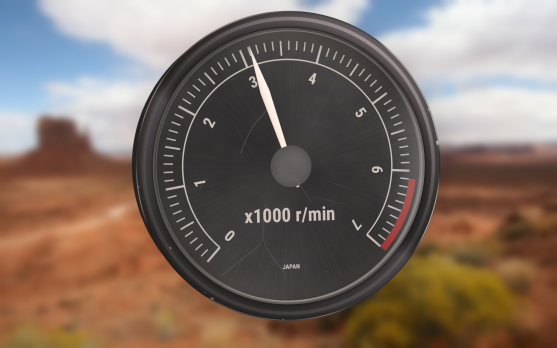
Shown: **3100** rpm
